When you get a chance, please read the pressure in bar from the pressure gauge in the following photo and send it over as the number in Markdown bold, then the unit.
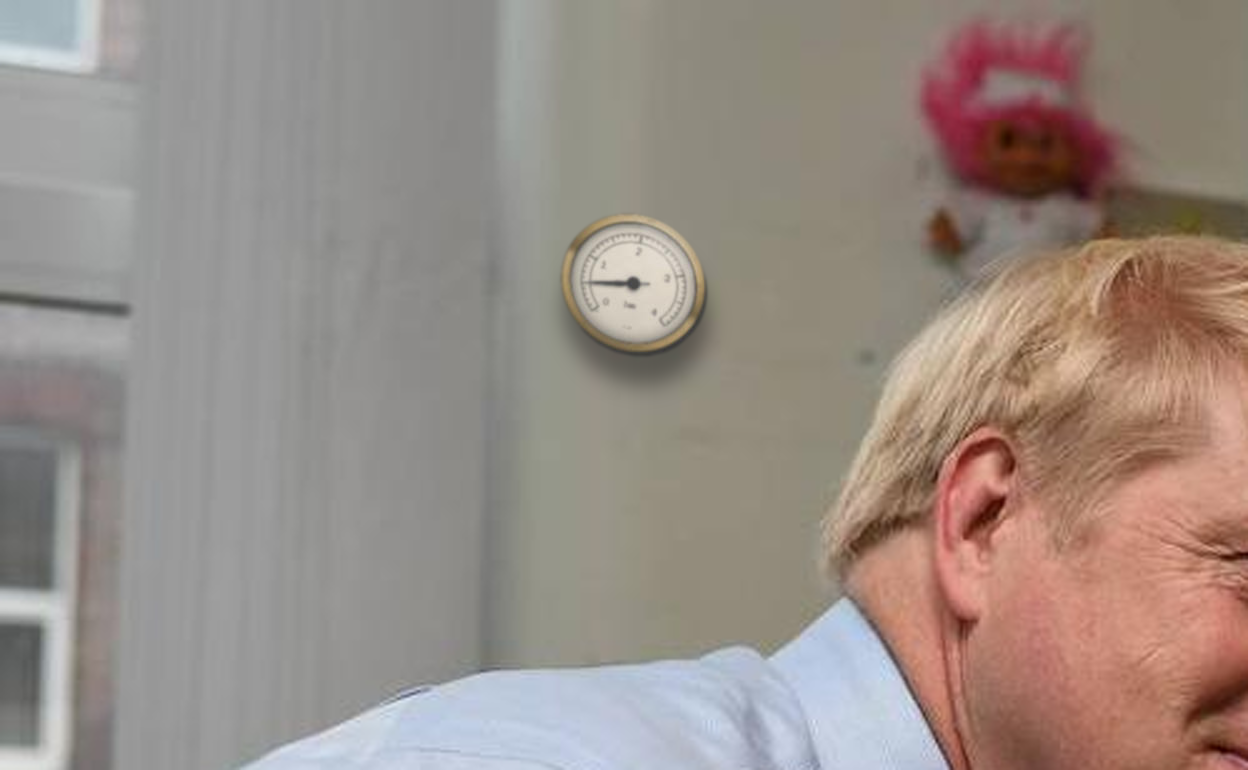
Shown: **0.5** bar
